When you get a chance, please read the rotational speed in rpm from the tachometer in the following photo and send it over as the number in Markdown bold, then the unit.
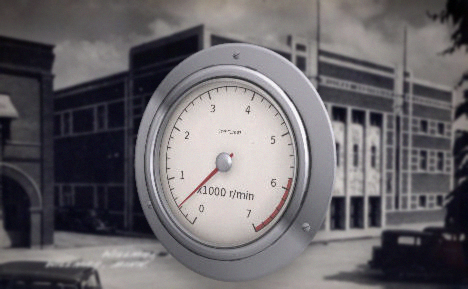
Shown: **400** rpm
